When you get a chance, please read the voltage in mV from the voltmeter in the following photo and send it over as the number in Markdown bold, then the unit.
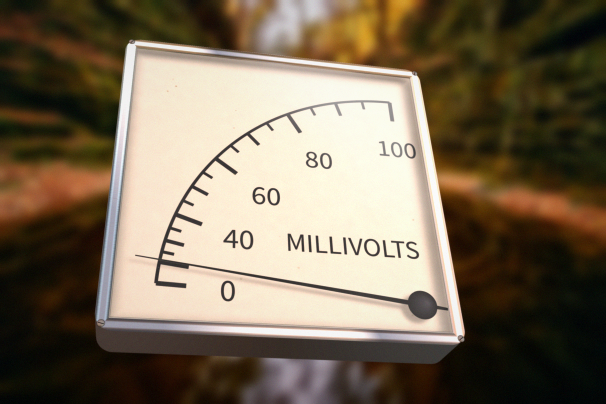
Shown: **20** mV
